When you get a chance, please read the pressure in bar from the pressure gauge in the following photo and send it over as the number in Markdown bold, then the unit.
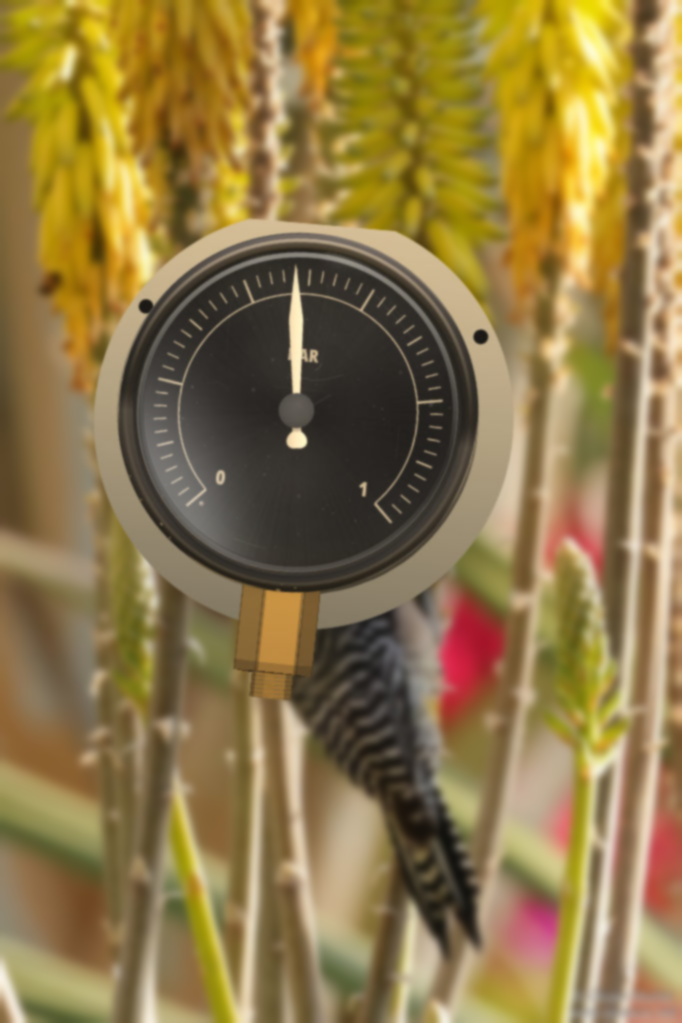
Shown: **0.48** bar
